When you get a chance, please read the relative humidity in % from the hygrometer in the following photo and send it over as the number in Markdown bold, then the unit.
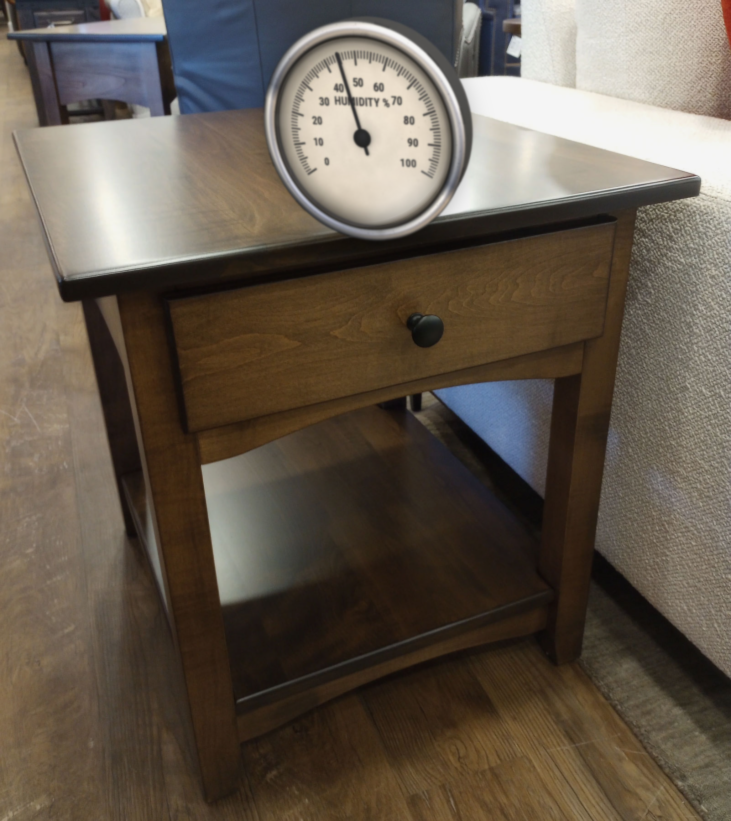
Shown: **45** %
